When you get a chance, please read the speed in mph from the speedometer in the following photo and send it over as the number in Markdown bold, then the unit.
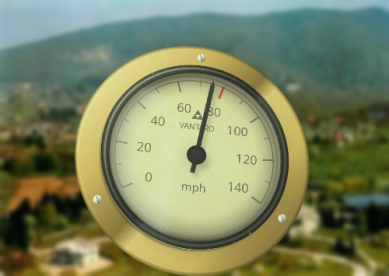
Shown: **75** mph
